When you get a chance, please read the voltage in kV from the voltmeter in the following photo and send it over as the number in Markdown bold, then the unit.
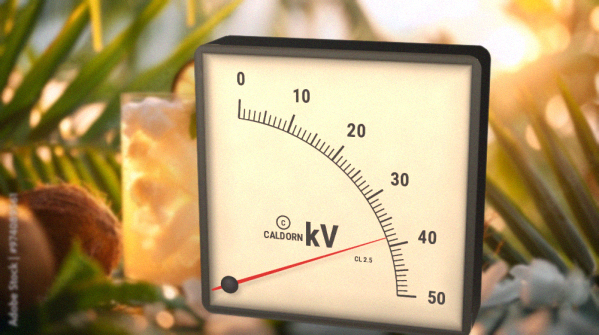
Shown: **38** kV
